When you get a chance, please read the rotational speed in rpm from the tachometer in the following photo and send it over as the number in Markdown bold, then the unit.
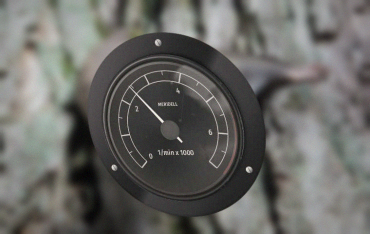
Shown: **2500** rpm
